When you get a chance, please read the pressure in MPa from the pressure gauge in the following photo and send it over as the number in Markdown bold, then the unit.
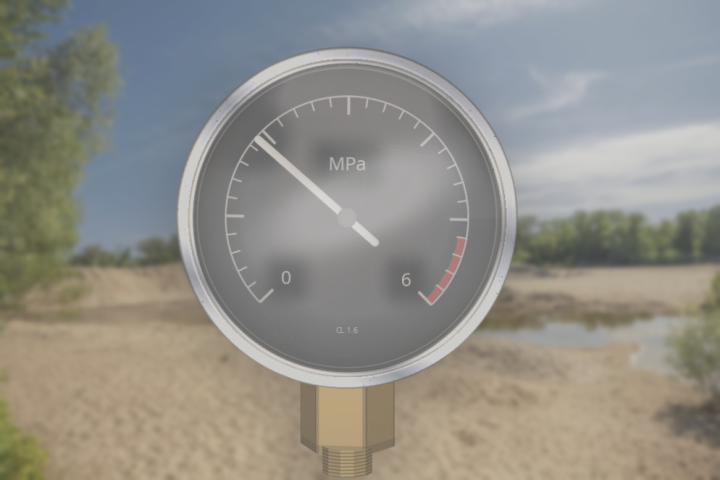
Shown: **1.9** MPa
